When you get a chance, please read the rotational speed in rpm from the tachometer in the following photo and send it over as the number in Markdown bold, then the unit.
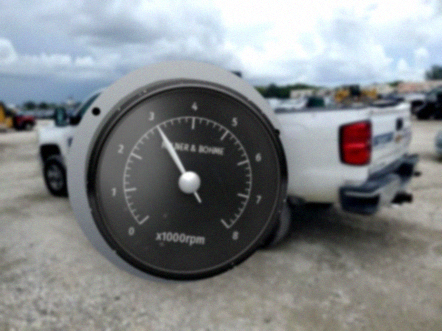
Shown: **3000** rpm
